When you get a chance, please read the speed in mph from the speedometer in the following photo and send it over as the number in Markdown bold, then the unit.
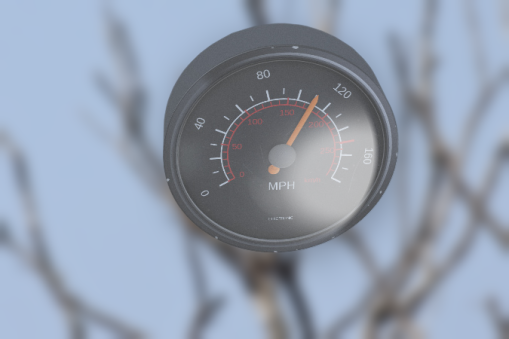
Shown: **110** mph
